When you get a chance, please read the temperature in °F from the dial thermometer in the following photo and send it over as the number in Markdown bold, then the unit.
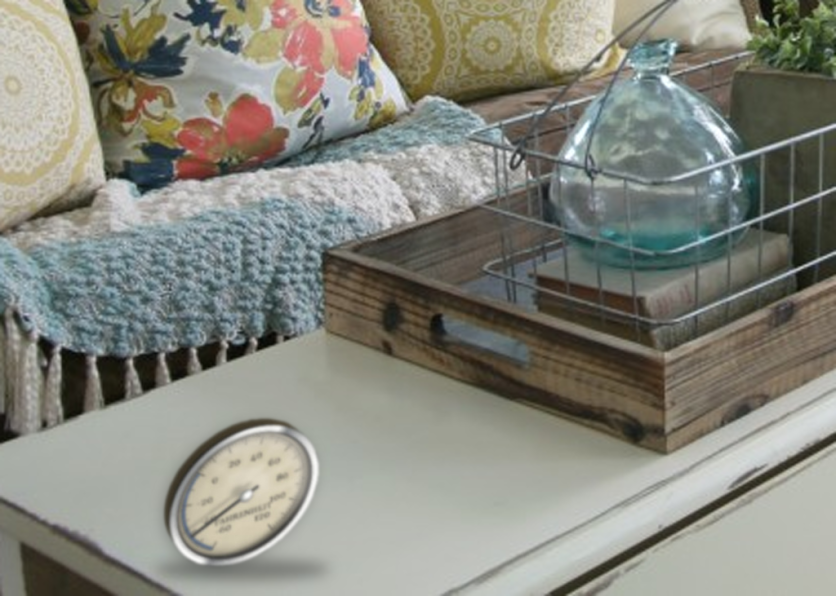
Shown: **-40** °F
